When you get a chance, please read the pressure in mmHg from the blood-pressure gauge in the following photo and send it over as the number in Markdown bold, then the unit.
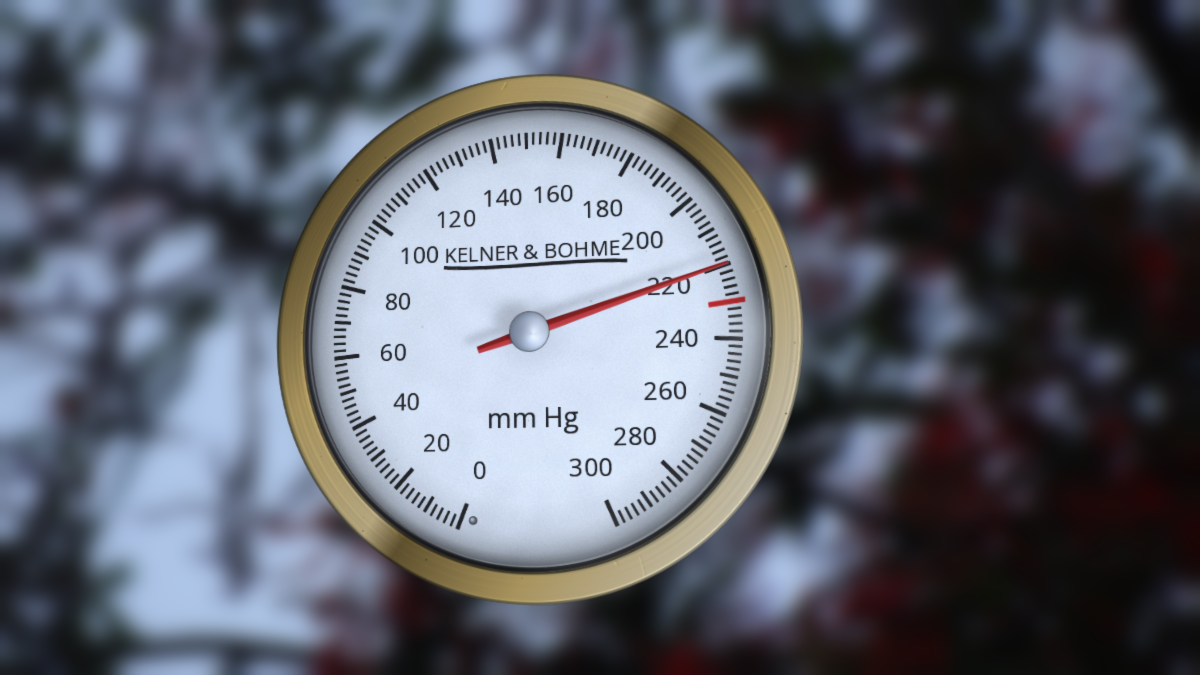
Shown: **220** mmHg
